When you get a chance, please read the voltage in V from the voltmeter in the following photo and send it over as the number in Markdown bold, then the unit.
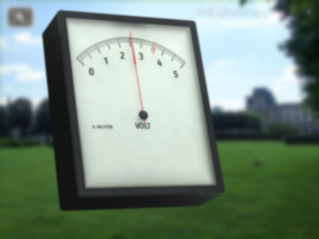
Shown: **2.5** V
